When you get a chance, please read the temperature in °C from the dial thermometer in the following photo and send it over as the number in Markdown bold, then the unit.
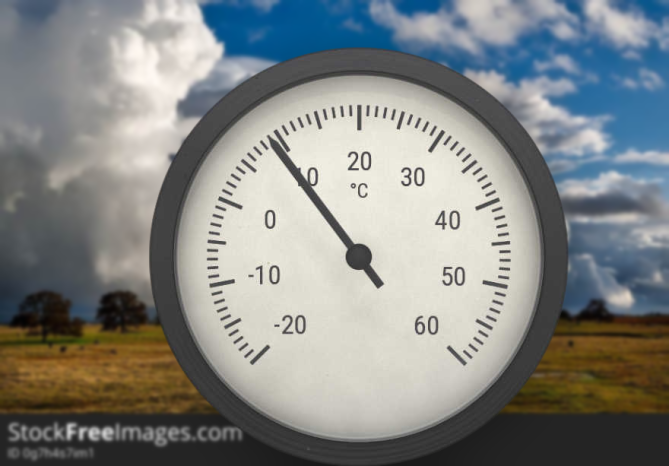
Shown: **9** °C
